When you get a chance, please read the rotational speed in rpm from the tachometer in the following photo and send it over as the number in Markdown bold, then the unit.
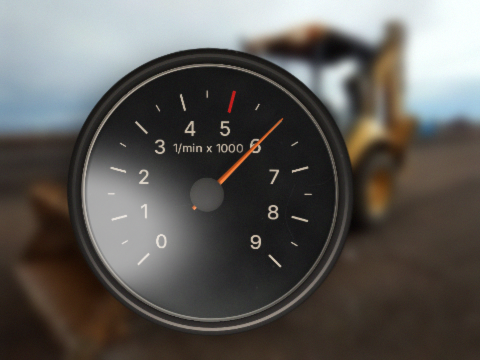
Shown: **6000** rpm
